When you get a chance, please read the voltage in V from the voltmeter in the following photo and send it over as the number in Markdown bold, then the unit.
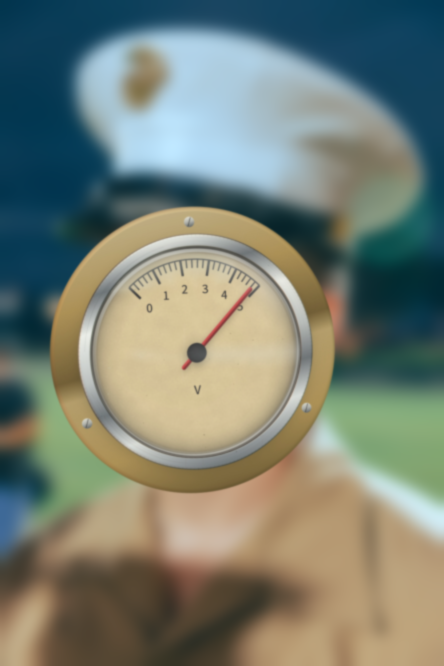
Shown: **4.8** V
